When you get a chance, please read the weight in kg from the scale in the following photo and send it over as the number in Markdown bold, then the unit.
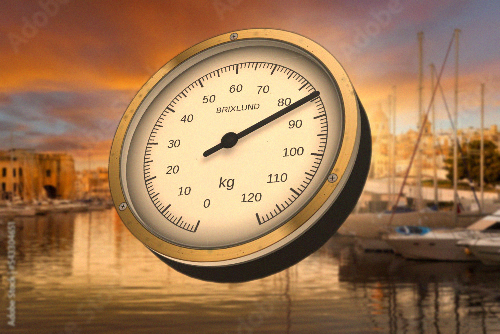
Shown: **85** kg
